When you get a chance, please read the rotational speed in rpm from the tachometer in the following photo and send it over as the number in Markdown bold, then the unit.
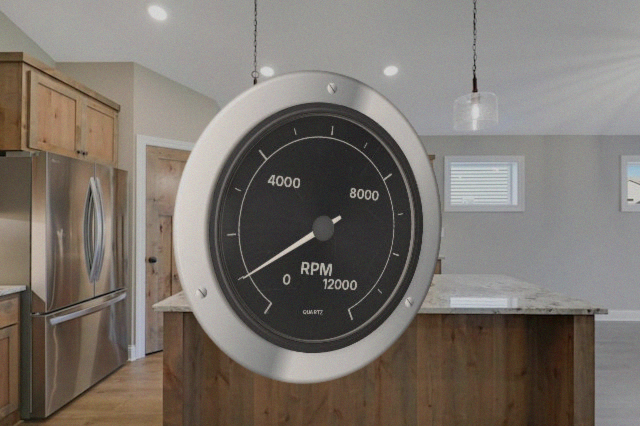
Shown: **1000** rpm
